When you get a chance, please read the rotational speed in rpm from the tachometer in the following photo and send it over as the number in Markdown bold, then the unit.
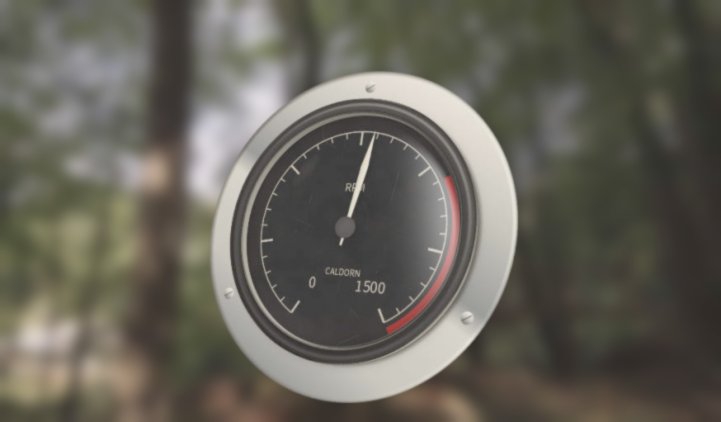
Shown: **800** rpm
